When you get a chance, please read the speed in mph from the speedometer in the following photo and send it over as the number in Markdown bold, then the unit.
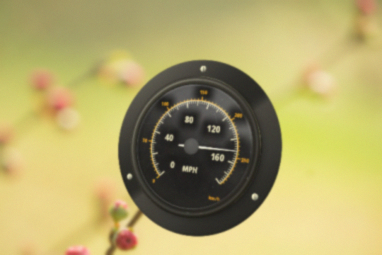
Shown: **150** mph
